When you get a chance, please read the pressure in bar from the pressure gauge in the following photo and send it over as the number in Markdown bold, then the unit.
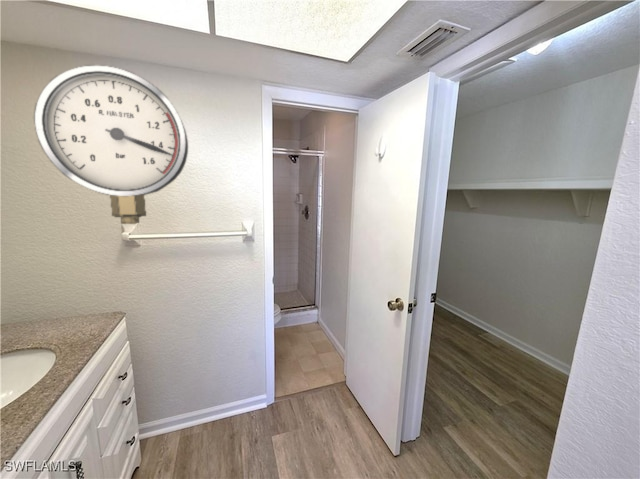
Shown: **1.45** bar
